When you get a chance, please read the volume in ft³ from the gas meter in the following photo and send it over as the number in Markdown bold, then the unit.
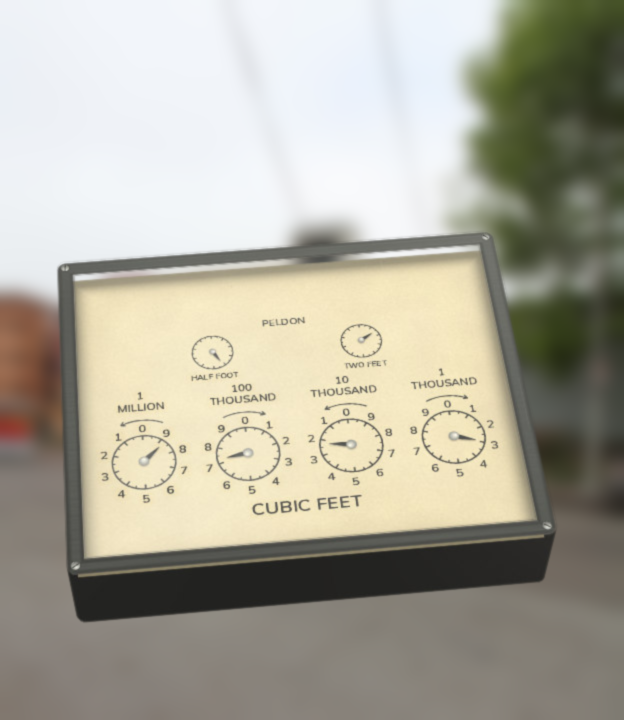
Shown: **872300** ft³
